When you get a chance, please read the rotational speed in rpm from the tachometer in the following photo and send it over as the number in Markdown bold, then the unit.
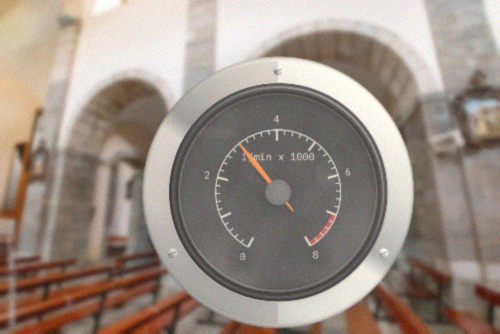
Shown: **3000** rpm
